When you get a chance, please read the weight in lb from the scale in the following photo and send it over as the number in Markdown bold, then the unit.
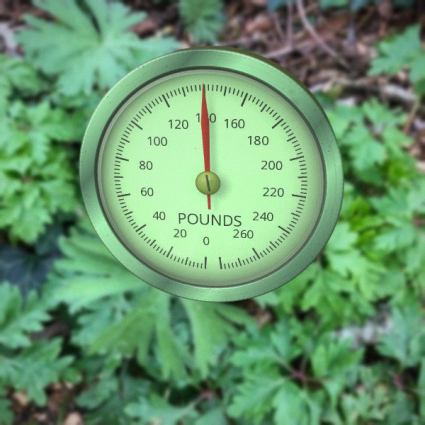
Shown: **140** lb
